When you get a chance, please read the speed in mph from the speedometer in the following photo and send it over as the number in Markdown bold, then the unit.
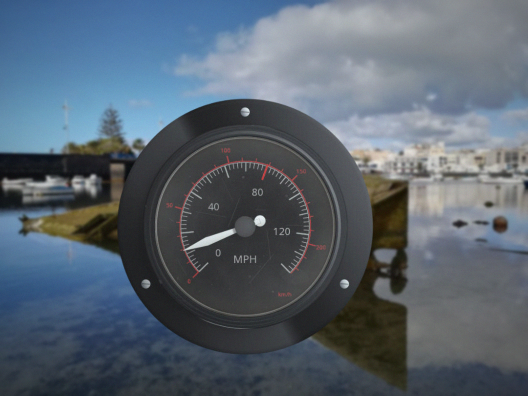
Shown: **12** mph
